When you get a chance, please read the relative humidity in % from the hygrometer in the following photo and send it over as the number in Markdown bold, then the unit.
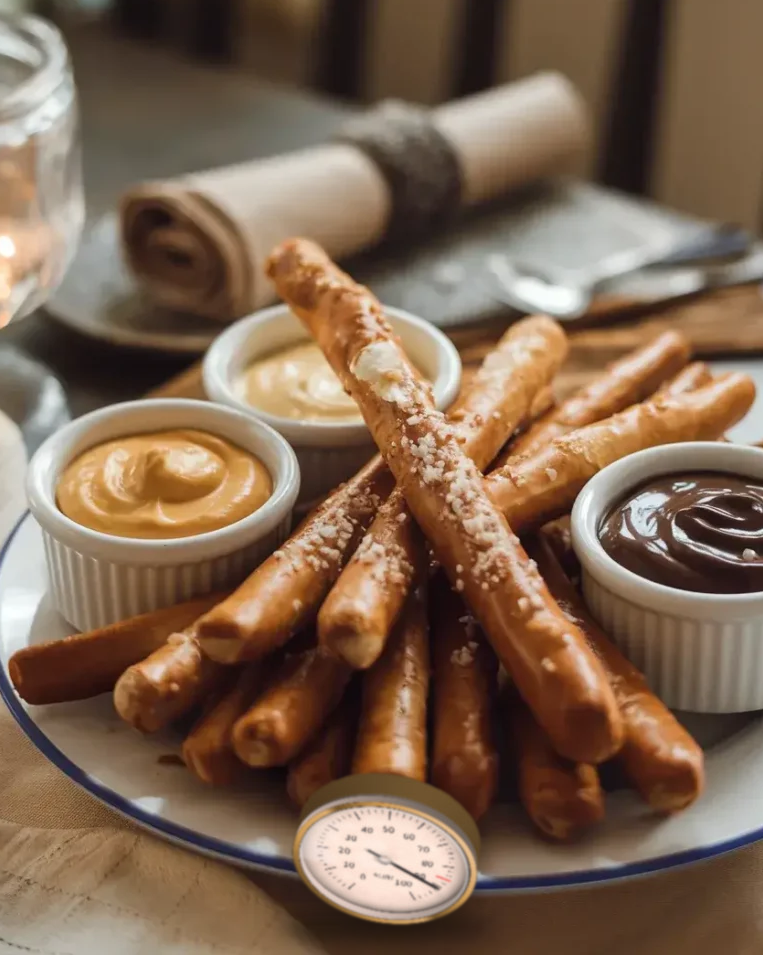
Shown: **90** %
